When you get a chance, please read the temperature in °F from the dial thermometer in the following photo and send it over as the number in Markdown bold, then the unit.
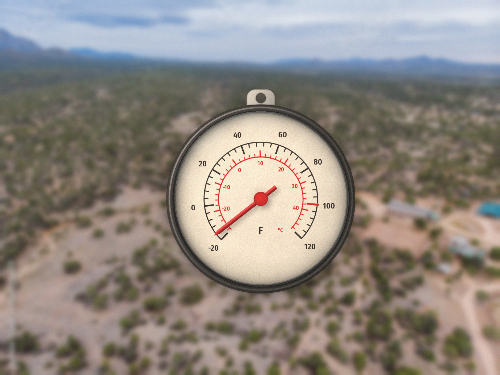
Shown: **-16** °F
